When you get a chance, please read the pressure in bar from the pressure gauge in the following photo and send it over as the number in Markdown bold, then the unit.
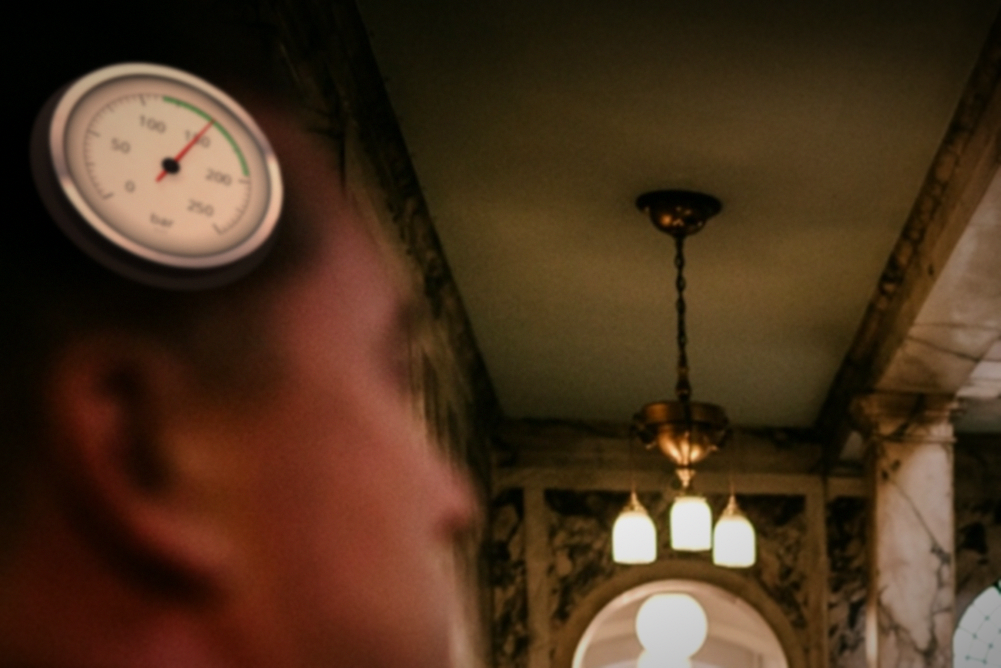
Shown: **150** bar
